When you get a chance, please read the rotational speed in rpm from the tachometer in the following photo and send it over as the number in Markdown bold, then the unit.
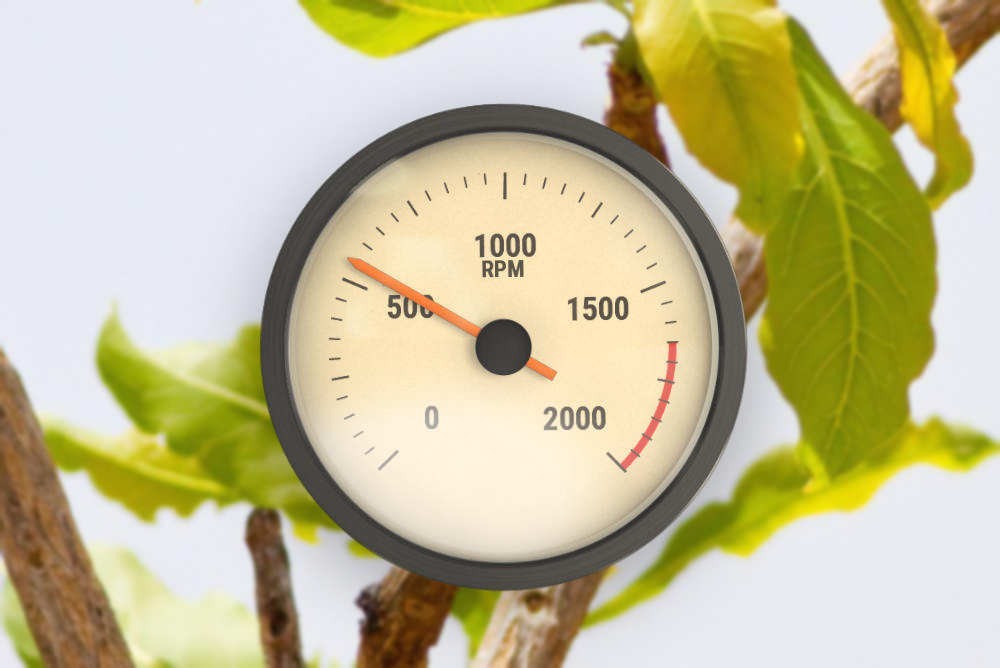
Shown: **550** rpm
